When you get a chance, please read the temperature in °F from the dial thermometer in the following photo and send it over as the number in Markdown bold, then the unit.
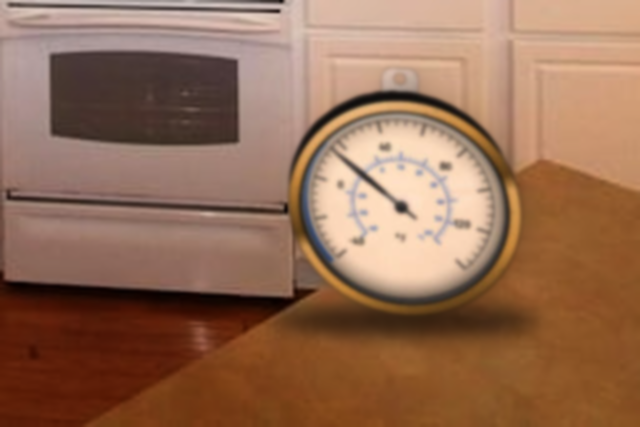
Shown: **16** °F
